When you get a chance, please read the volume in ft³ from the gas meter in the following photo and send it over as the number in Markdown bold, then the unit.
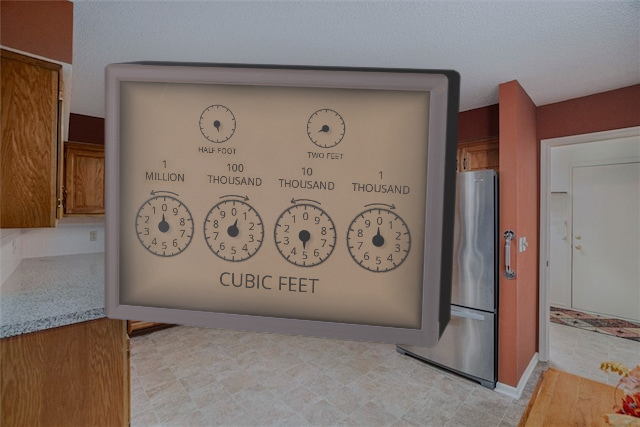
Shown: **5000** ft³
